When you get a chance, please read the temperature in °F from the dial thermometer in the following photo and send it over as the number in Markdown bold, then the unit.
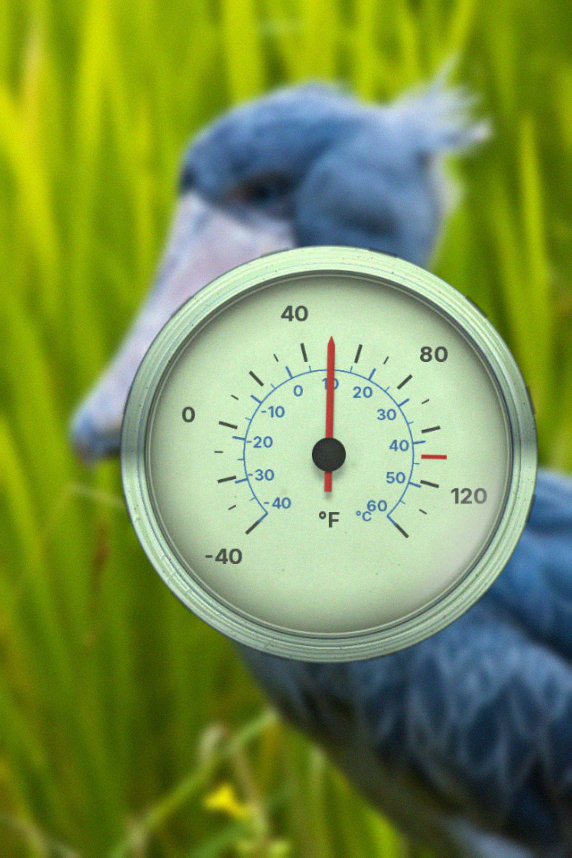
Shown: **50** °F
